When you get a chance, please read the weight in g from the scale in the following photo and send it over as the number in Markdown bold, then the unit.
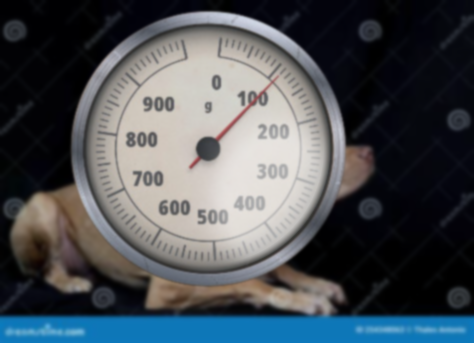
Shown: **110** g
